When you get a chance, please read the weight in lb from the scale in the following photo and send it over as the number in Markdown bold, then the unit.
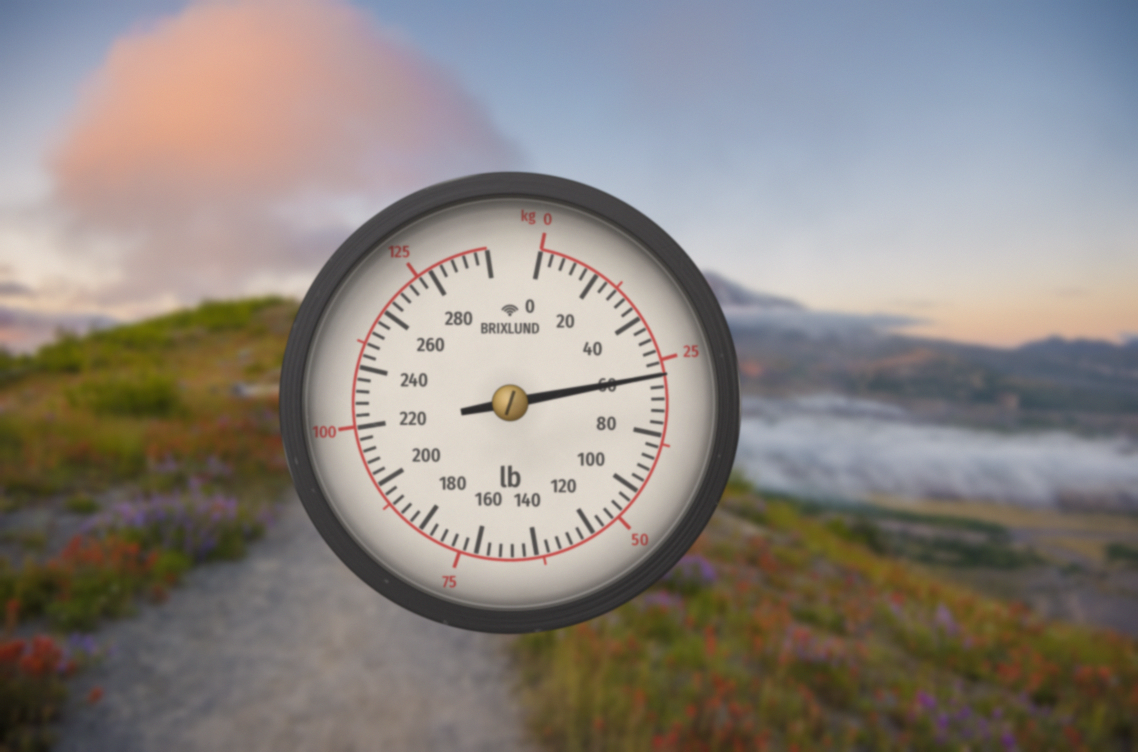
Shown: **60** lb
